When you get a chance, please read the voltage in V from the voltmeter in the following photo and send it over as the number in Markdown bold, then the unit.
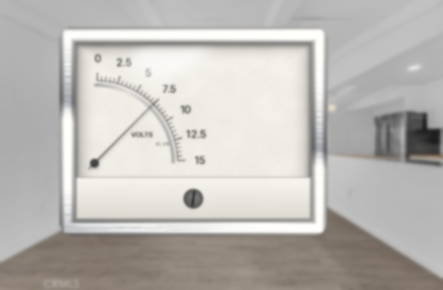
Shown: **7.5** V
